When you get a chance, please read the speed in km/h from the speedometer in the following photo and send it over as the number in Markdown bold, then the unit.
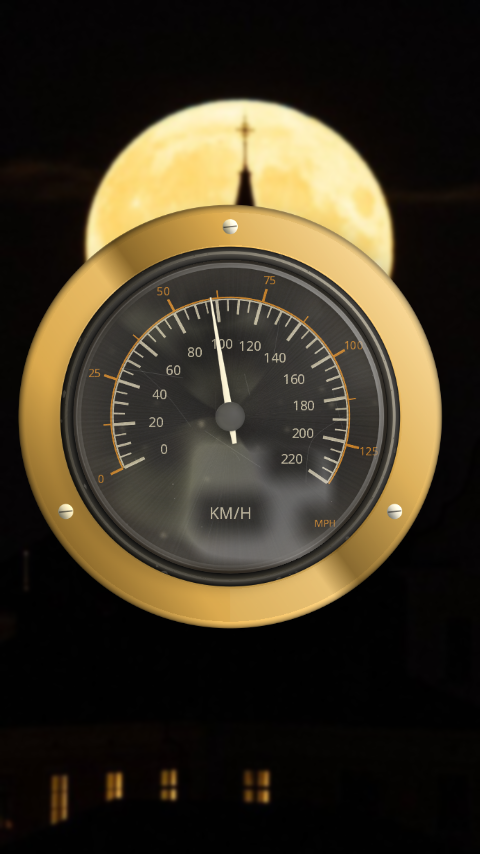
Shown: **97.5** km/h
